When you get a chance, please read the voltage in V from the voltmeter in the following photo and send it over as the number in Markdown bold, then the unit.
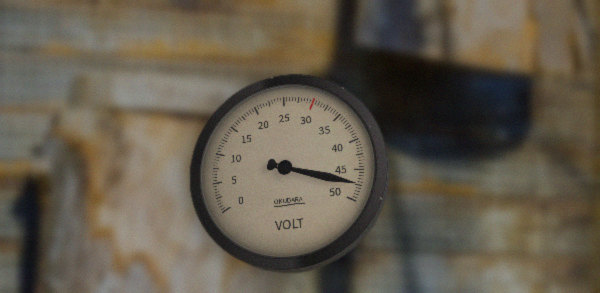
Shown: **47.5** V
